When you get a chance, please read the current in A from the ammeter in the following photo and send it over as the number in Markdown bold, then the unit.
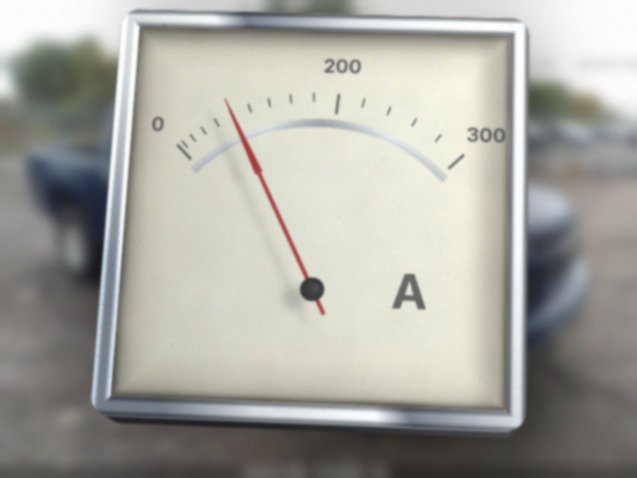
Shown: **100** A
